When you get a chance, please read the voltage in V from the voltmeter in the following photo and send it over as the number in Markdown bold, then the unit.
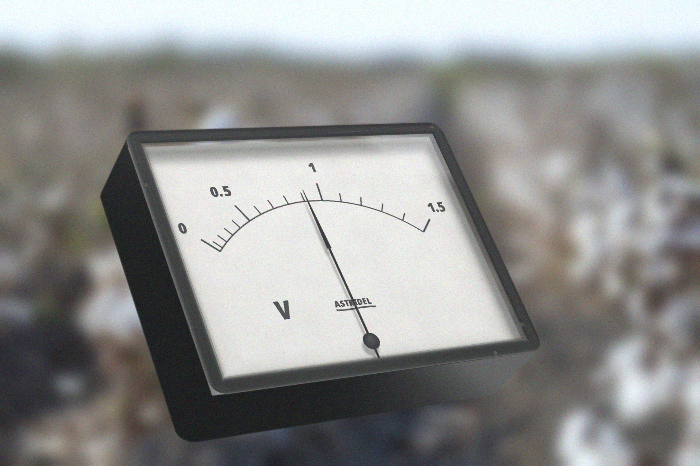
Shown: **0.9** V
